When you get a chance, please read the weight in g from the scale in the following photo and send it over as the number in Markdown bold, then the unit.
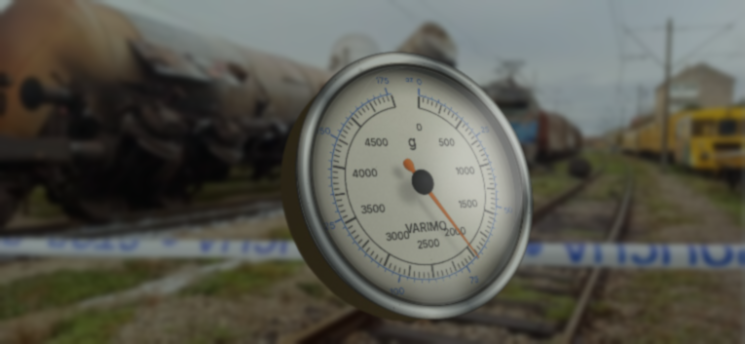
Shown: **2000** g
